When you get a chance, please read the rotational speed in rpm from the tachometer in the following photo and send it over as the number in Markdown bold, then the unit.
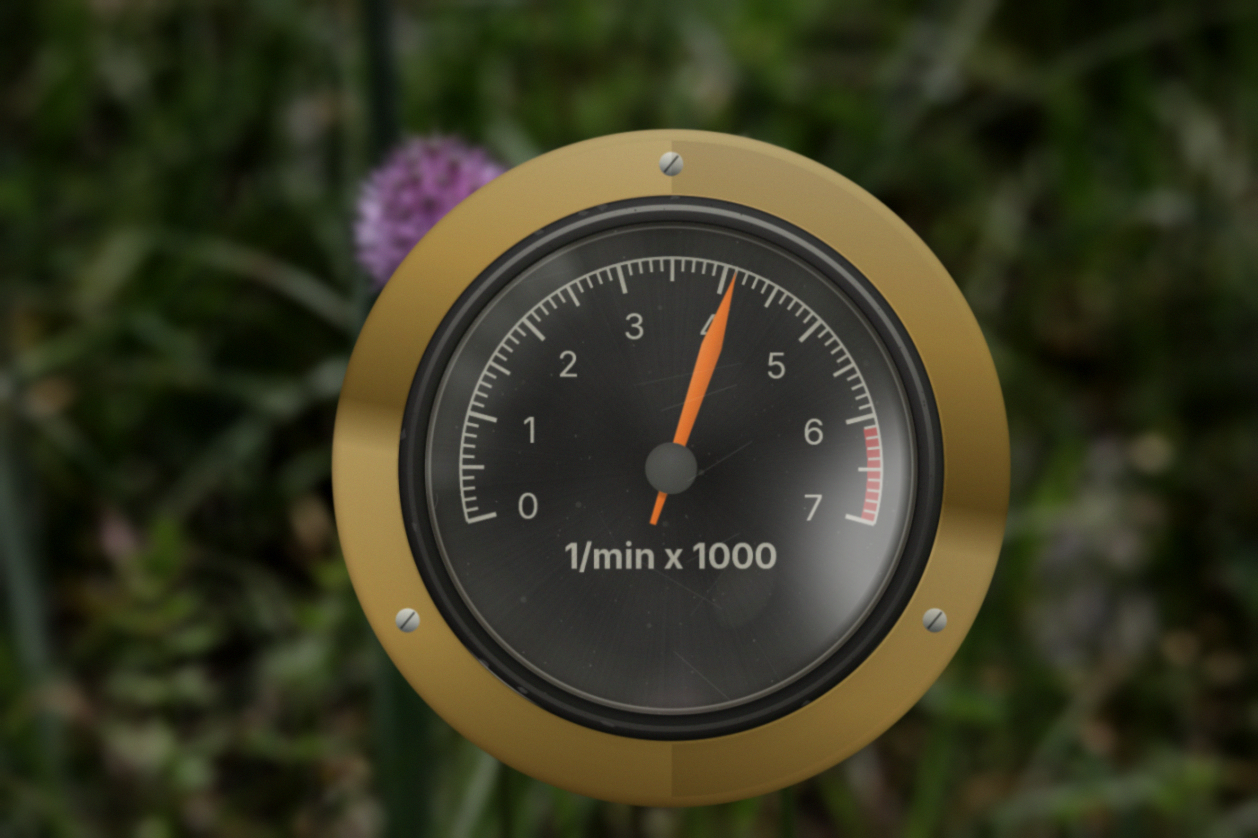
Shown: **4100** rpm
